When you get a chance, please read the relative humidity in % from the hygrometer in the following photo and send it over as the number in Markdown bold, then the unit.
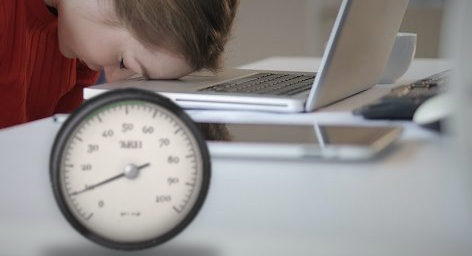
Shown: **10** %
